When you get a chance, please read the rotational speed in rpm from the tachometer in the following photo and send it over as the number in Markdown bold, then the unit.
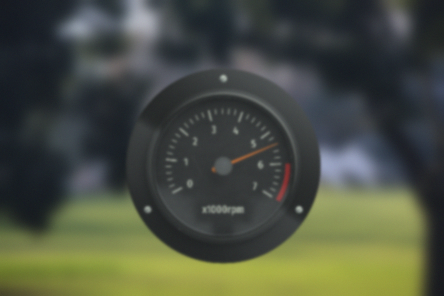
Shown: **5400** rpm
